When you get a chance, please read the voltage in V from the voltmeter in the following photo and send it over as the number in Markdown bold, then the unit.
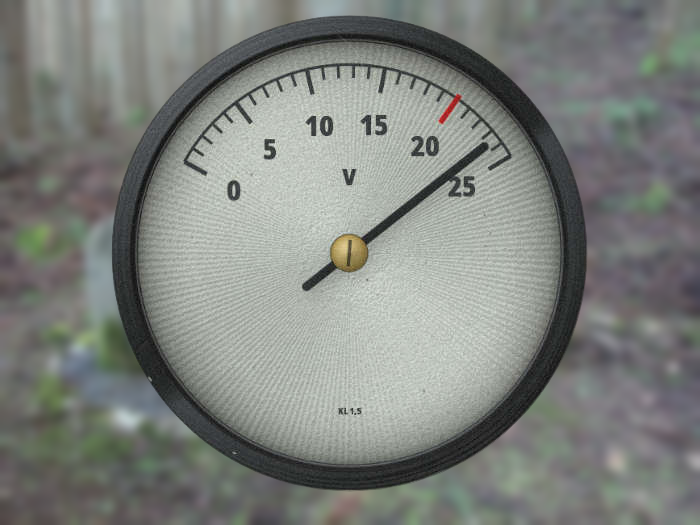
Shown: **23.5** V
